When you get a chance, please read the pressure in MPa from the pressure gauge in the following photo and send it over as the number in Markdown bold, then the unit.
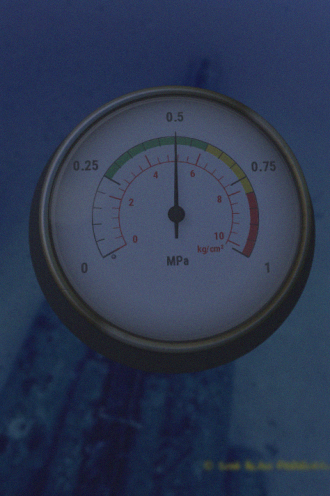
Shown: **0.5** MPa
